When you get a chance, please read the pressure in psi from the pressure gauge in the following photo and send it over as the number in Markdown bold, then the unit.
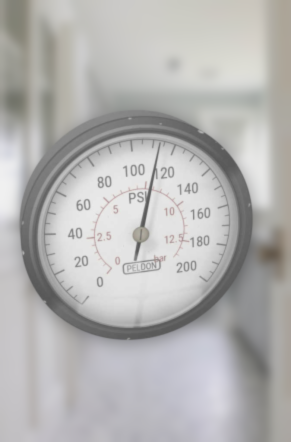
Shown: **112.5** psi
